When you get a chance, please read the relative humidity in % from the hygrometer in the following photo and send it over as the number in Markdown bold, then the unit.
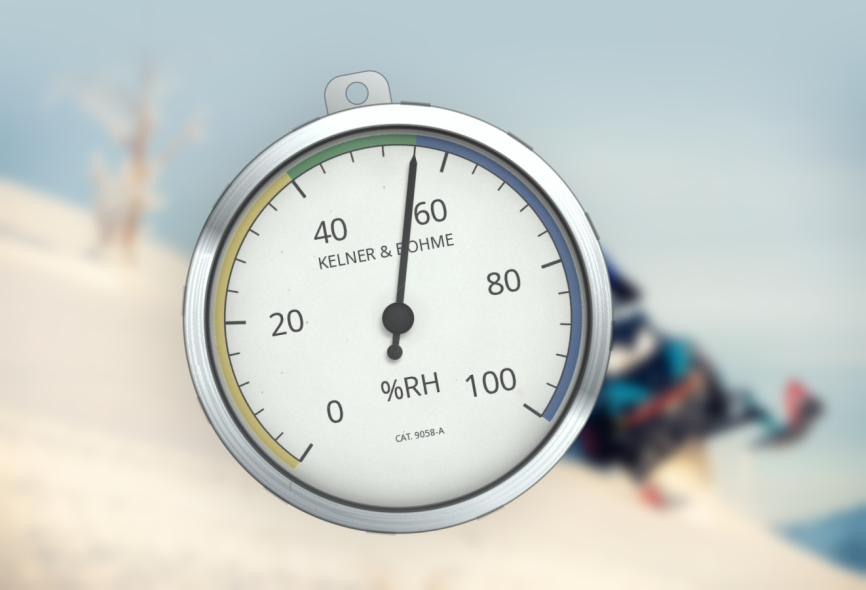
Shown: **56** %
